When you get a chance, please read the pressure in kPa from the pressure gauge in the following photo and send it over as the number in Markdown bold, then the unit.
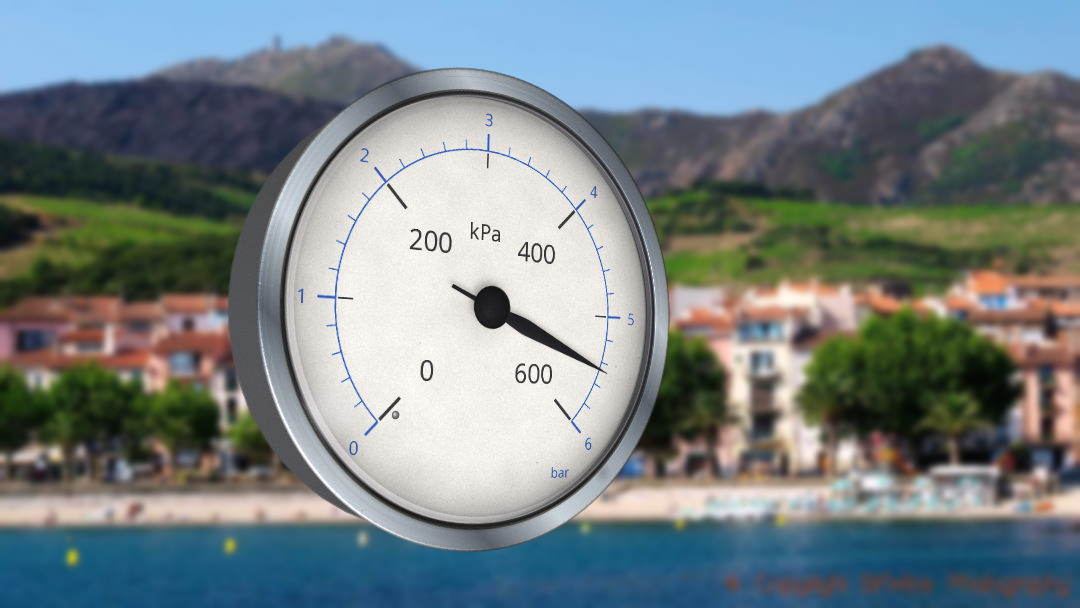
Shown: **550** kPa
